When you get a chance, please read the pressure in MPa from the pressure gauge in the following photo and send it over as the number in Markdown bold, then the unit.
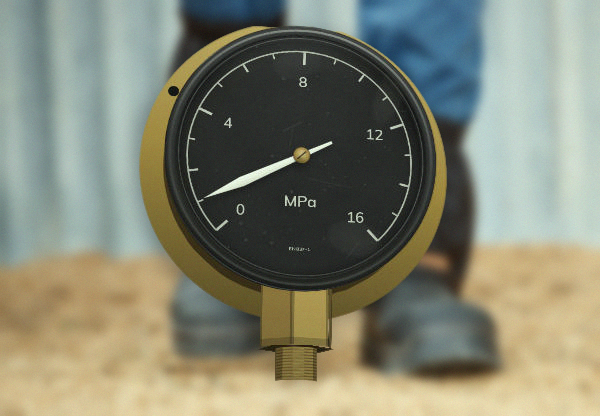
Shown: **1** MPa
